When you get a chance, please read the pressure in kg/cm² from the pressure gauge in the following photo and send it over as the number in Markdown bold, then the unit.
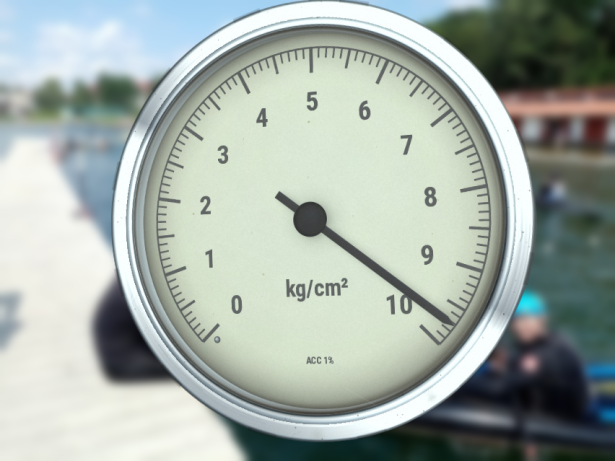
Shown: **9.7** kg/cm²
